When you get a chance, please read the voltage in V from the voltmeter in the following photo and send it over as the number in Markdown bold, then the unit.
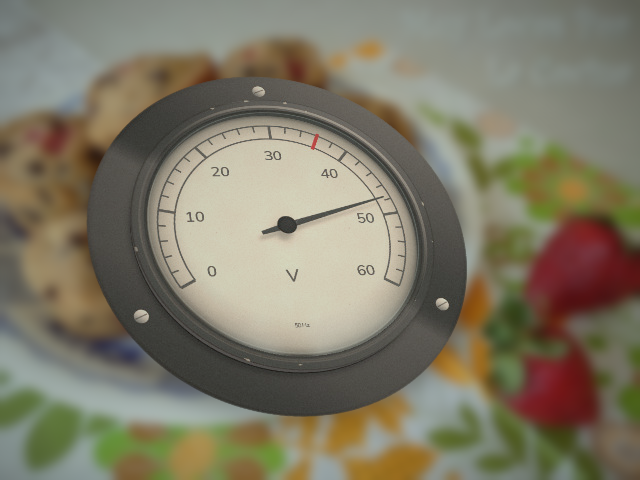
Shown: **48** V
